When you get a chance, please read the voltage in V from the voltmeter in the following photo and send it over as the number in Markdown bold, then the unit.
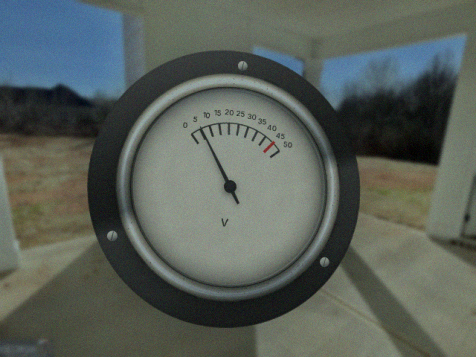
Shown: **5** V
